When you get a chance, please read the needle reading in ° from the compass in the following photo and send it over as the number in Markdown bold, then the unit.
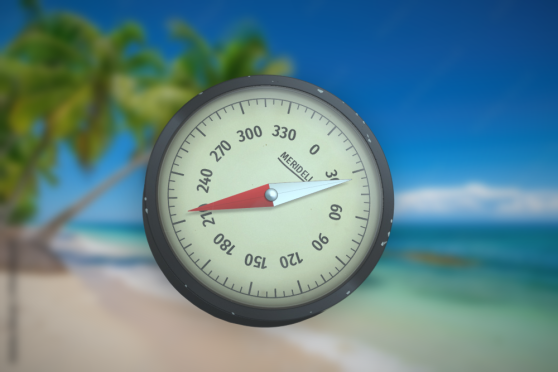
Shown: **215** °
